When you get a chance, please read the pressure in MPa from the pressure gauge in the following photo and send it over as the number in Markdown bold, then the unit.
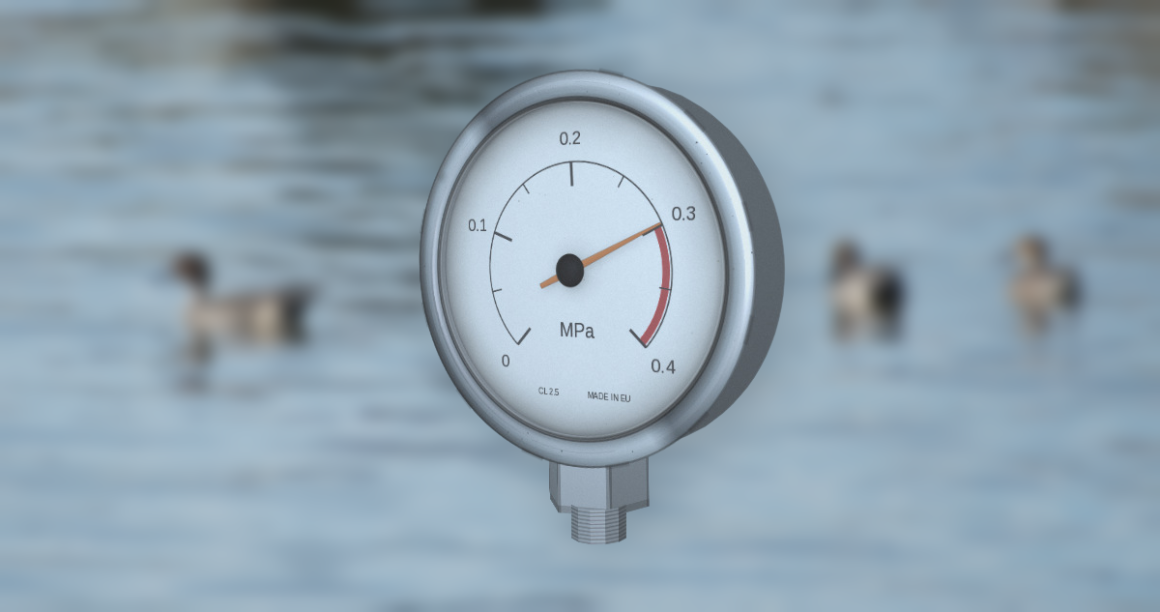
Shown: **0.3** MPa
